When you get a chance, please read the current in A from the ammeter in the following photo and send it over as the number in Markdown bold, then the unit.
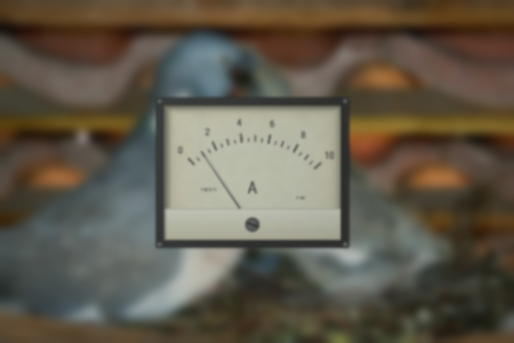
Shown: **1** A
